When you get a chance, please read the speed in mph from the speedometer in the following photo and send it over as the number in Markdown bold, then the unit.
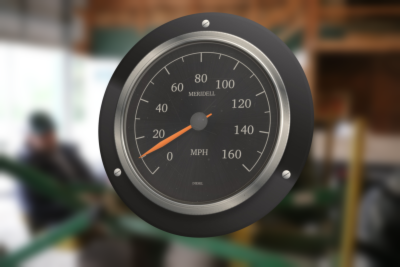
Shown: **10** mph
